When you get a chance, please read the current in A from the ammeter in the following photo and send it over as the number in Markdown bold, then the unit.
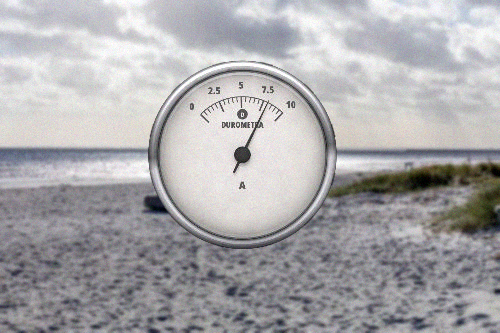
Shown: **8** A
